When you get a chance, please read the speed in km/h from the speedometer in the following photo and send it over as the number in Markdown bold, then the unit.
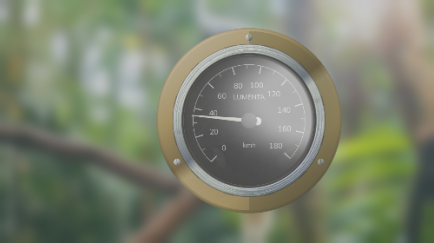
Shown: **35** km/h
